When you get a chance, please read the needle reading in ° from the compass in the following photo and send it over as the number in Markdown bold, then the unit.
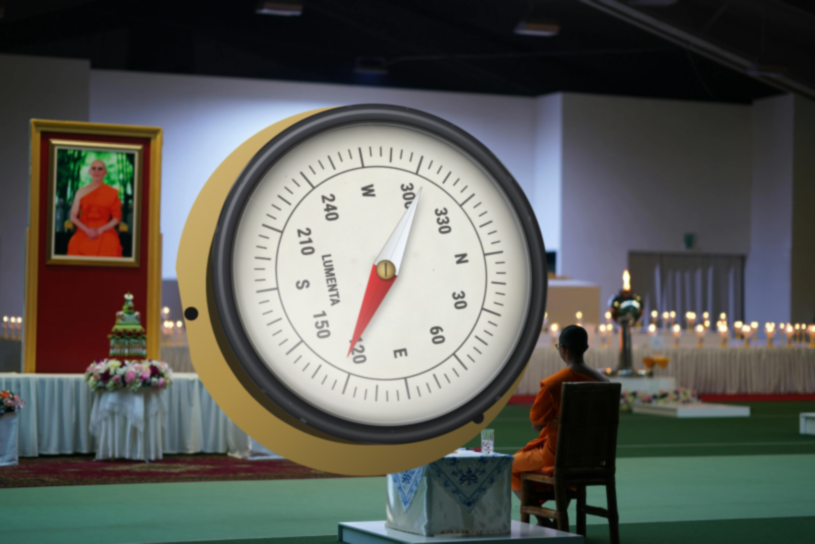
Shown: **125** °
